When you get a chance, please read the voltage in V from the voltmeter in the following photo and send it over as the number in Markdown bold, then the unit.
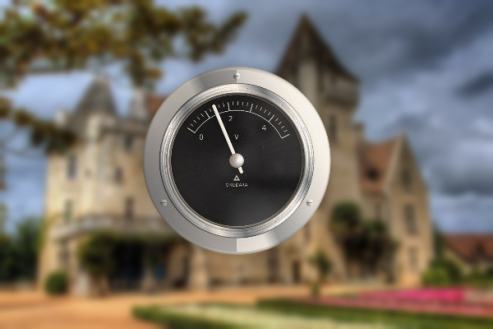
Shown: **1.4** V
